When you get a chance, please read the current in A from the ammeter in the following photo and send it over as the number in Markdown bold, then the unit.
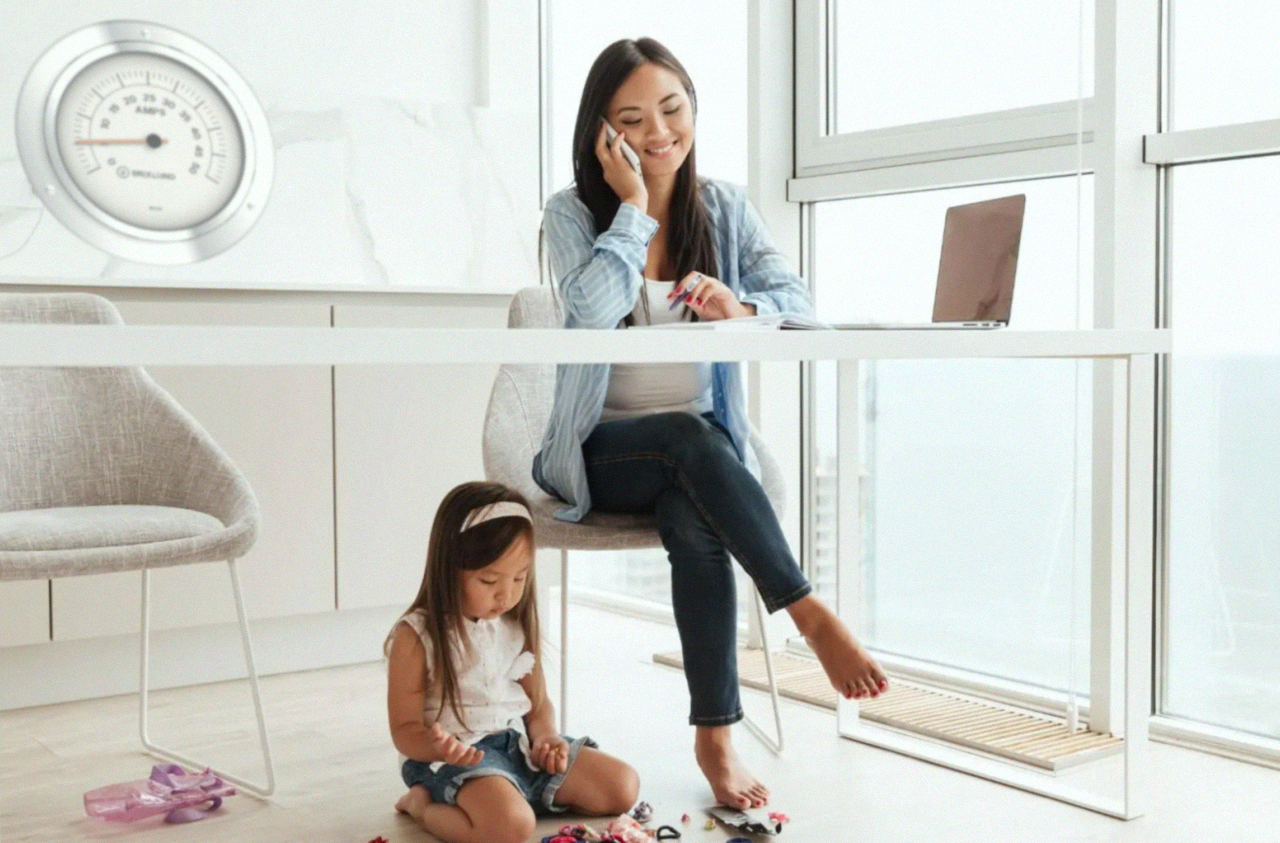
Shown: **5** A
